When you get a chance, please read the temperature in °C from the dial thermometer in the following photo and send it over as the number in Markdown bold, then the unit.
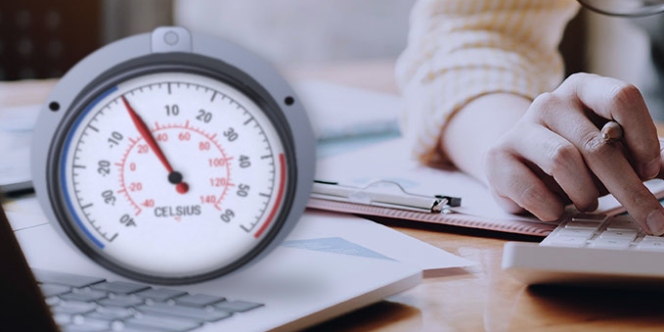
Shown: **0** °C
